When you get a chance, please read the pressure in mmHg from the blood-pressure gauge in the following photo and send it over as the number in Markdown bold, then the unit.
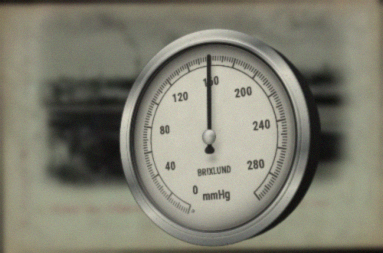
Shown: **160** mmHg
